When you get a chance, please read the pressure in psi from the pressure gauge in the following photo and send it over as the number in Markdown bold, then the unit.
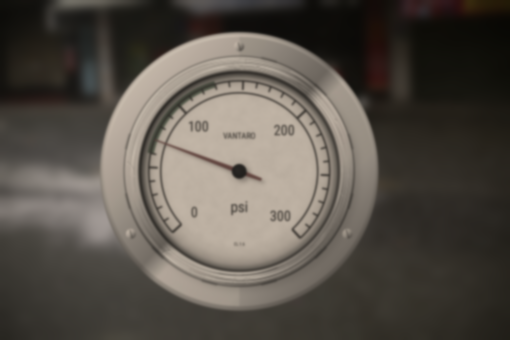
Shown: **70** psi
